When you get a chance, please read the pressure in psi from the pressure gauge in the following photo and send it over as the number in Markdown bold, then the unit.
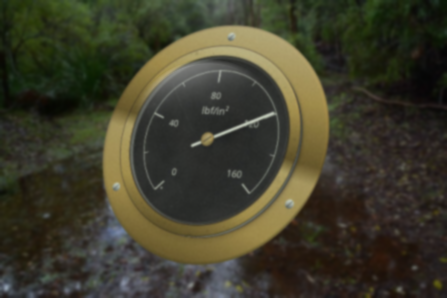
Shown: **120** psi
